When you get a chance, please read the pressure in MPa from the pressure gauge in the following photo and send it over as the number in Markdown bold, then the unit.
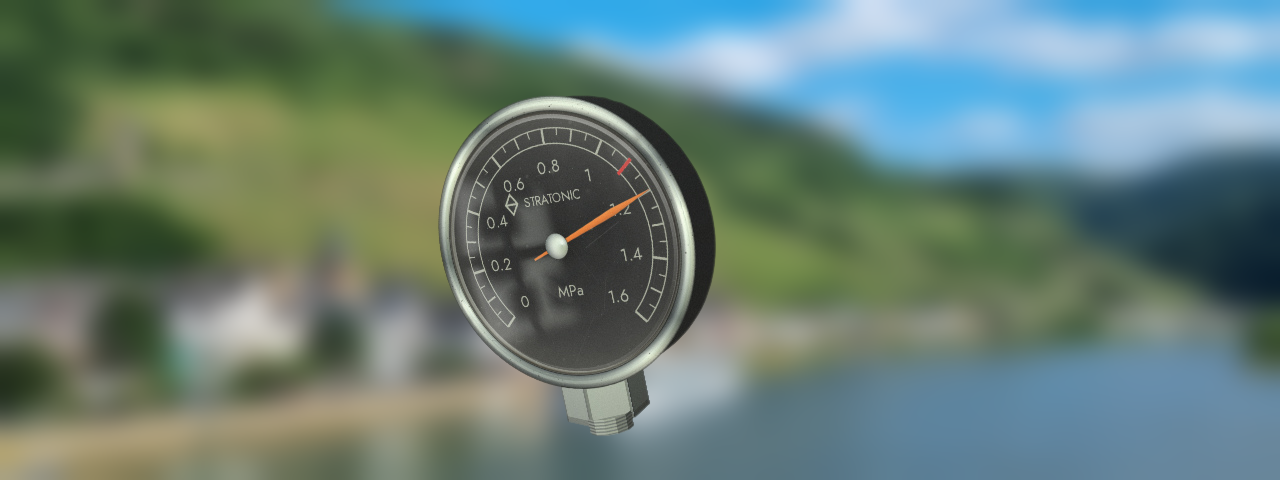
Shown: **1.2** MPa
